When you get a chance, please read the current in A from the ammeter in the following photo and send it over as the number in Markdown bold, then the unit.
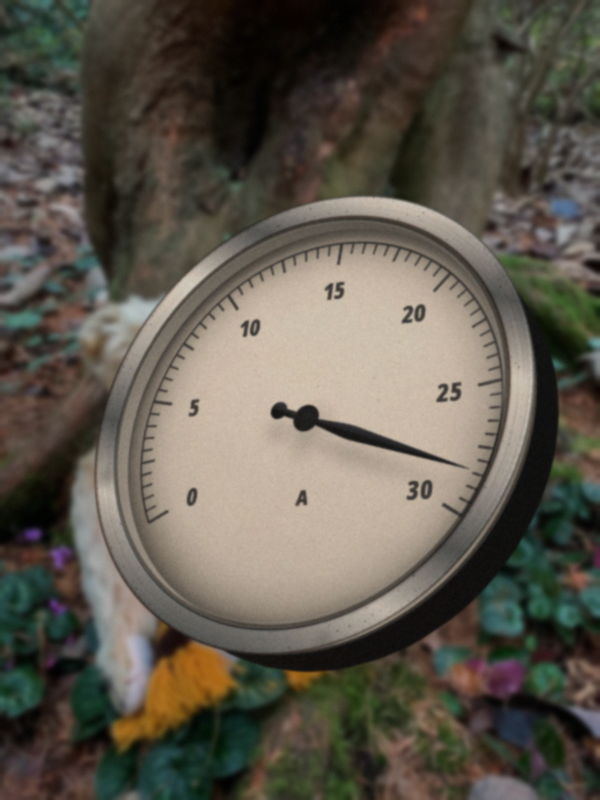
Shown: **28.5** A
